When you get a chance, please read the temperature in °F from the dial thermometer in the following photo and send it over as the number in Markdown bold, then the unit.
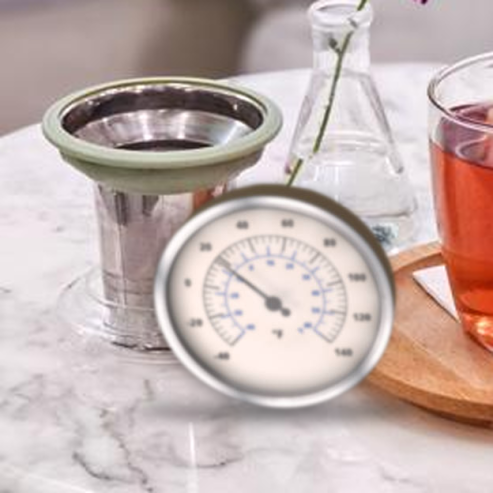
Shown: **20** °F
